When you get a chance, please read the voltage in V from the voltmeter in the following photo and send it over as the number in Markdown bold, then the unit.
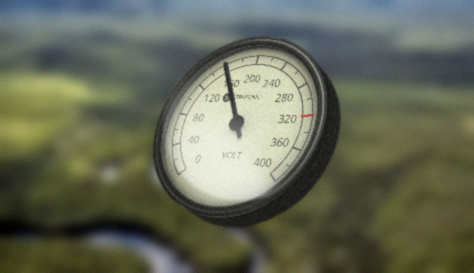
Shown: **160** V
